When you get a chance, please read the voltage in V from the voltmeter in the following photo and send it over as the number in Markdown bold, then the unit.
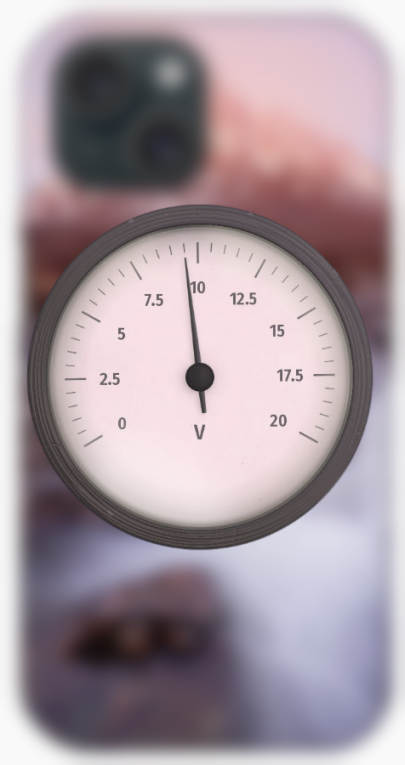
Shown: **9.5** V
